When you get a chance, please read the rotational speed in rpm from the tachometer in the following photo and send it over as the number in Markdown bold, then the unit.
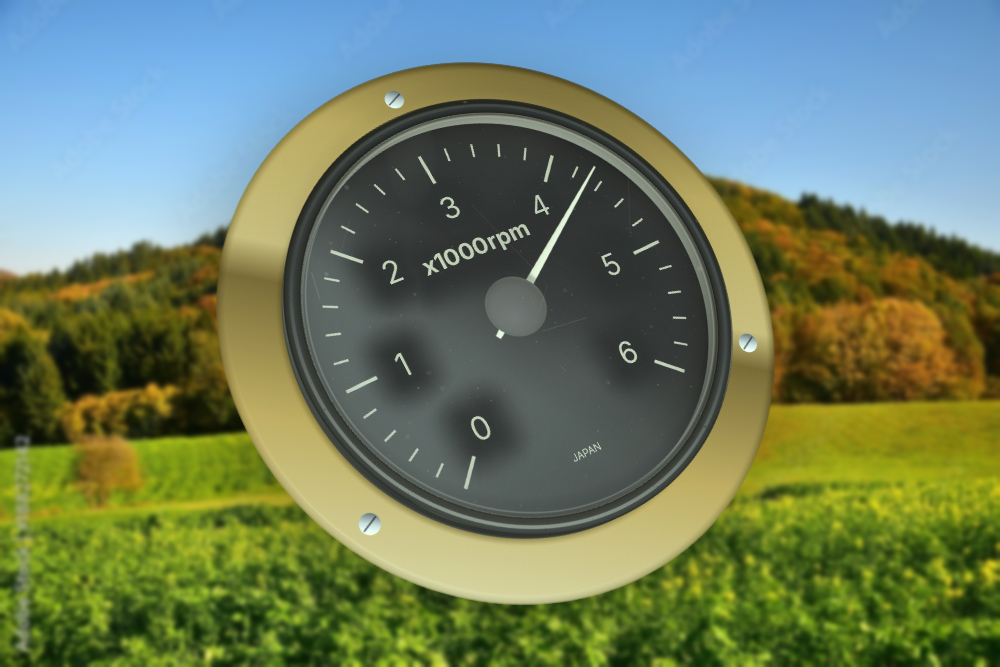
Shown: **4300** rpm
